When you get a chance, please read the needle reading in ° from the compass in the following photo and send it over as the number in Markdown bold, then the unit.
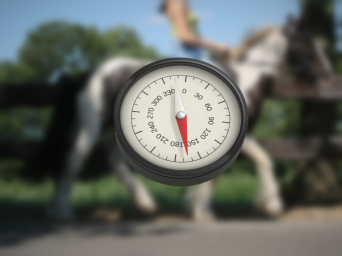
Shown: **165** °
